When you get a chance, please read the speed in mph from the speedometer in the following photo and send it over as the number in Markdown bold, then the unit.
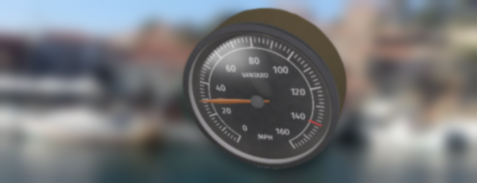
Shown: **30** mph
